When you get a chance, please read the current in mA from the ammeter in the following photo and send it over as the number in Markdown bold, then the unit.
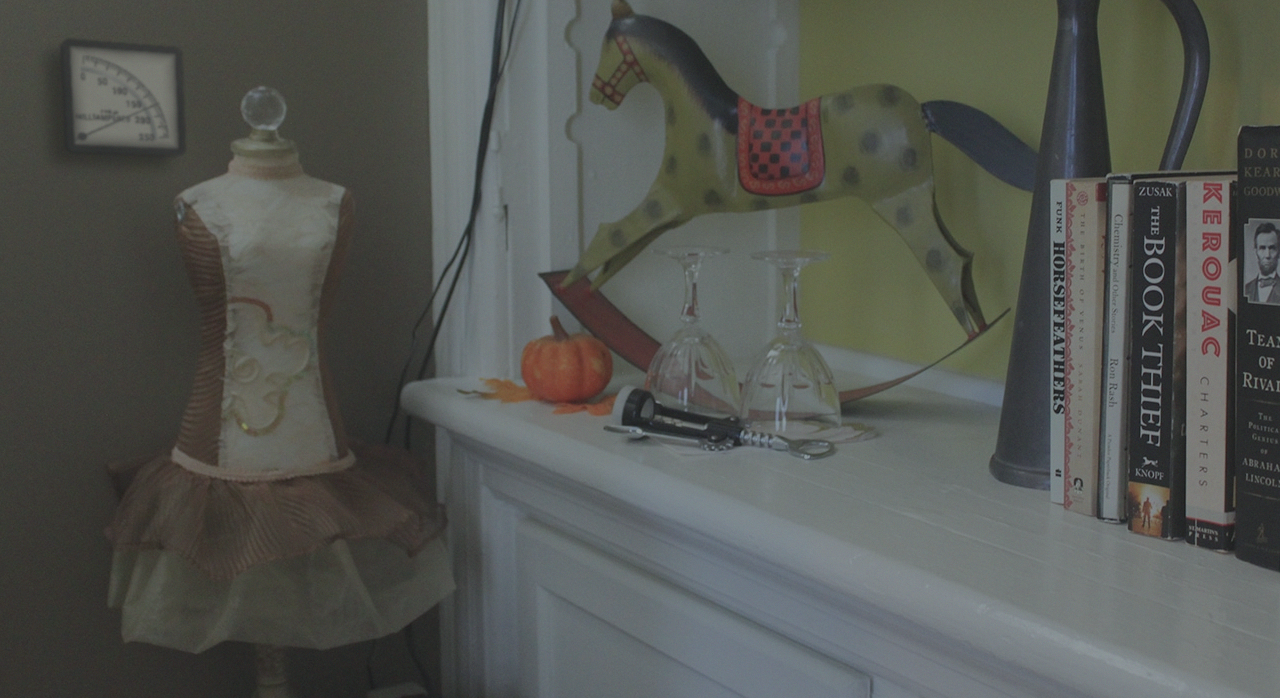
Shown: **175** mA
